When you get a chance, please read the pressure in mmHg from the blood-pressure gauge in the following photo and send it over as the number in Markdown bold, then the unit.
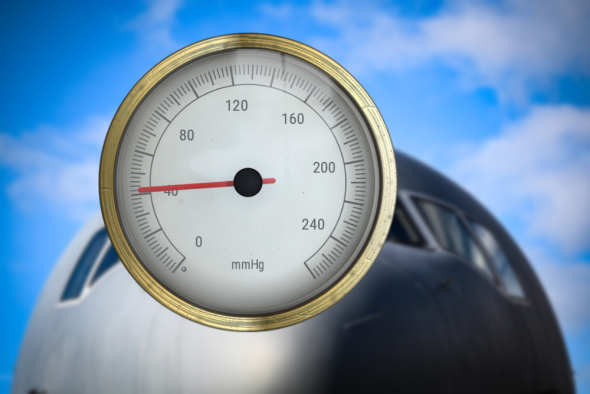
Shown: **42** mmHg
